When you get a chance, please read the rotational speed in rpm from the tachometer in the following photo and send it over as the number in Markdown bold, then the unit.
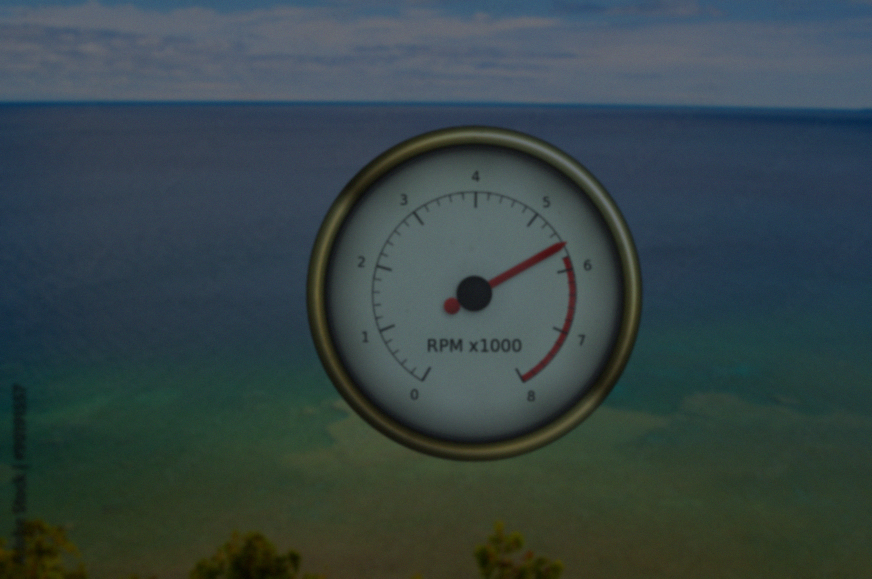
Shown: **5600** rpm
